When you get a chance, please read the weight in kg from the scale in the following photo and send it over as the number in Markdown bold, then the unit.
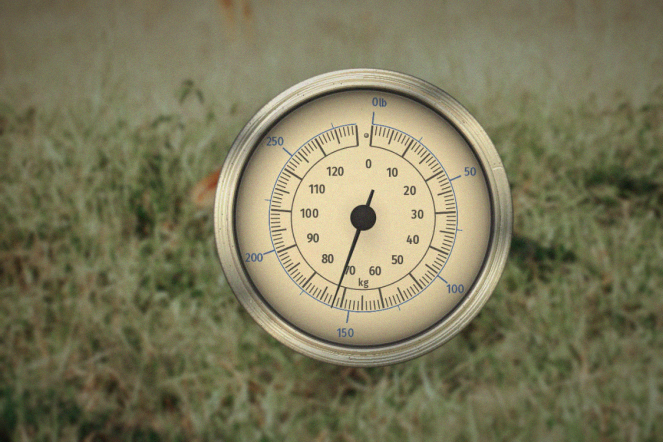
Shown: **72** kg
